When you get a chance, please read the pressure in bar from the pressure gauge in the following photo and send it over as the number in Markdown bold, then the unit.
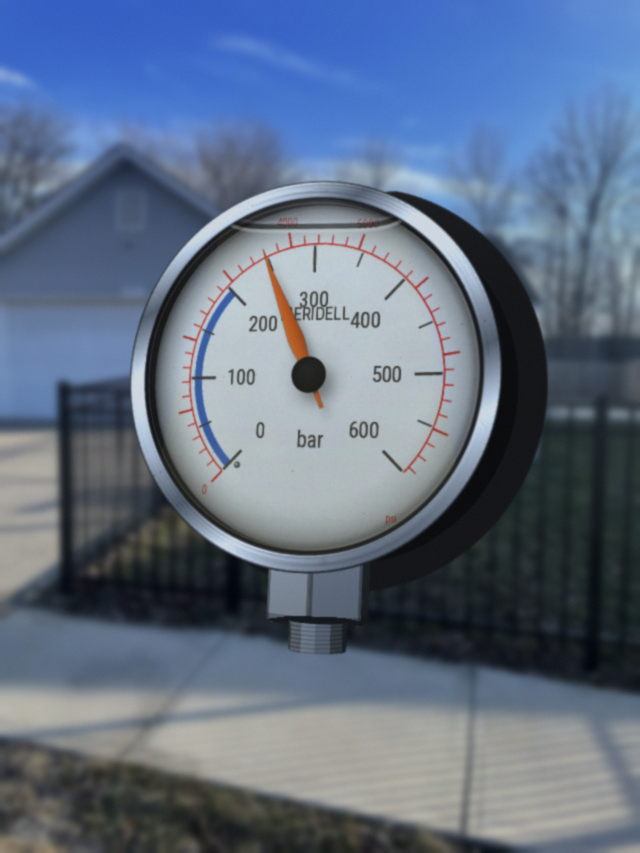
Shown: **250** bar
